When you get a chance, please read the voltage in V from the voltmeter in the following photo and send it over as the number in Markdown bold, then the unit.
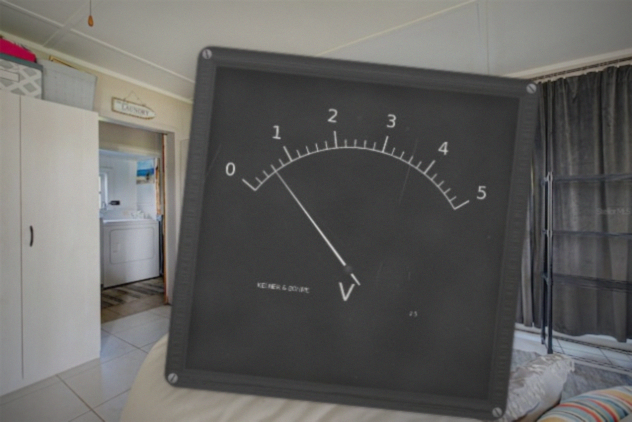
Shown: **0.6** V
